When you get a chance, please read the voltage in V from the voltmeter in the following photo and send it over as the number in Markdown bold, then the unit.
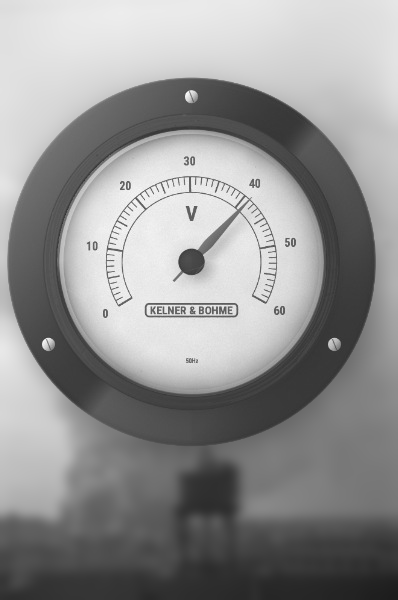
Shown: **41** V
